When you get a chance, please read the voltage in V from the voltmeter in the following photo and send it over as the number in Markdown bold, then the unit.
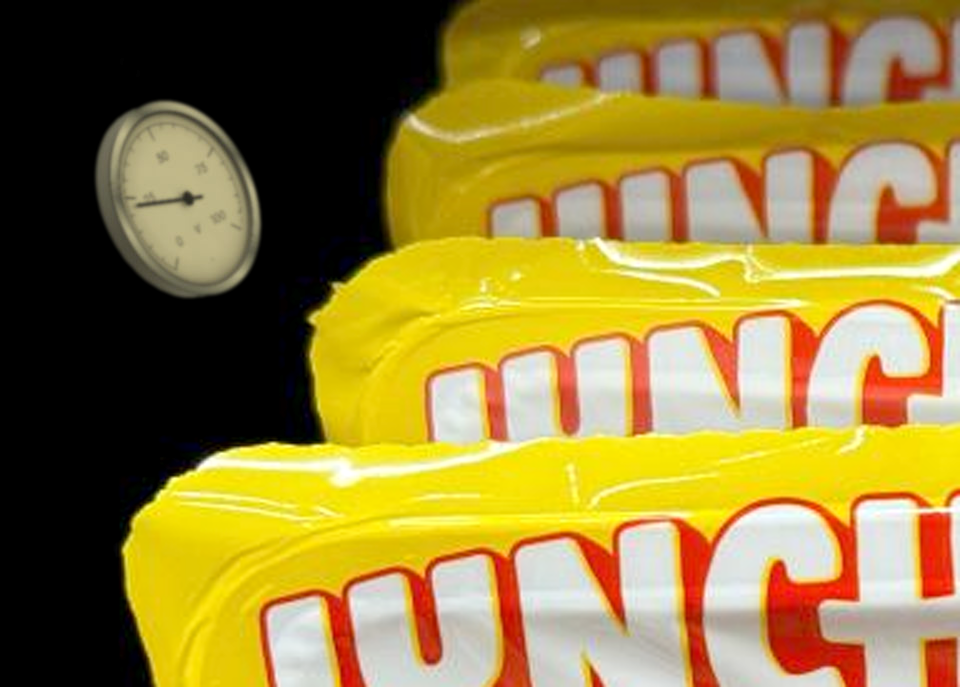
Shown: **22.5** V
